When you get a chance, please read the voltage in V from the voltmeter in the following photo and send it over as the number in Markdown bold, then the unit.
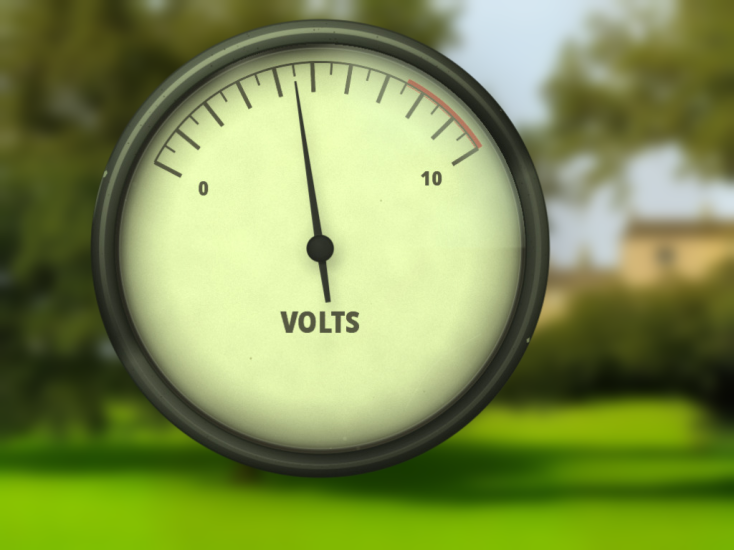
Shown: **4.5** V
